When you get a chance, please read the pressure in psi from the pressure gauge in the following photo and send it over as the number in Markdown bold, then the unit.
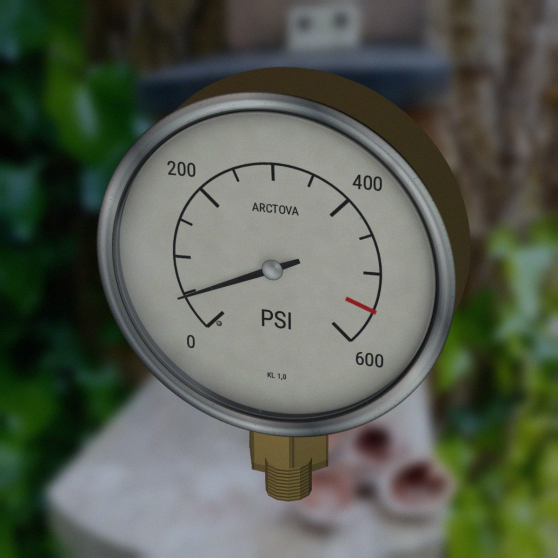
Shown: **50** psi
